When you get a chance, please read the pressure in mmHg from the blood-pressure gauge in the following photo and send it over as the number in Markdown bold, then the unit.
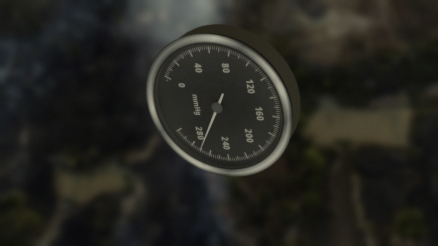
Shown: **270** mmHg
